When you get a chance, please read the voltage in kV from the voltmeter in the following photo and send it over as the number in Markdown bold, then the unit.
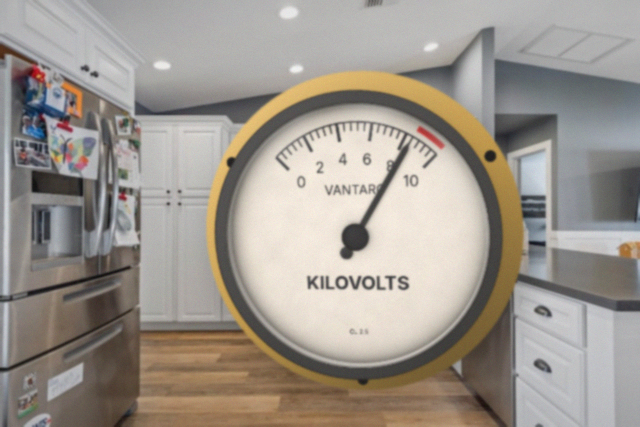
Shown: **8.4** kV
